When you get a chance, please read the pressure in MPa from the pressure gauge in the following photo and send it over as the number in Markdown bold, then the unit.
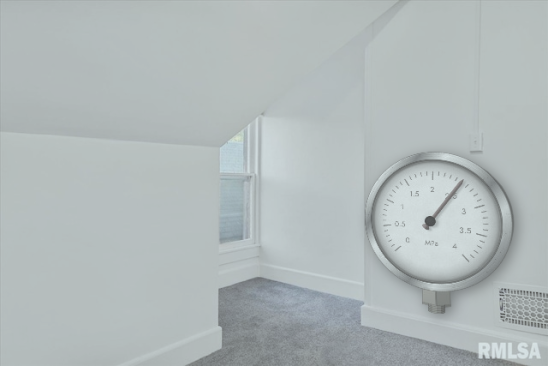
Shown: **2.5** MPa
